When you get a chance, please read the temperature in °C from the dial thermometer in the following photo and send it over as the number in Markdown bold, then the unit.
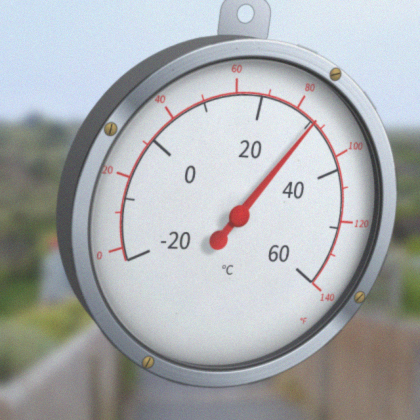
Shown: **30** °C
